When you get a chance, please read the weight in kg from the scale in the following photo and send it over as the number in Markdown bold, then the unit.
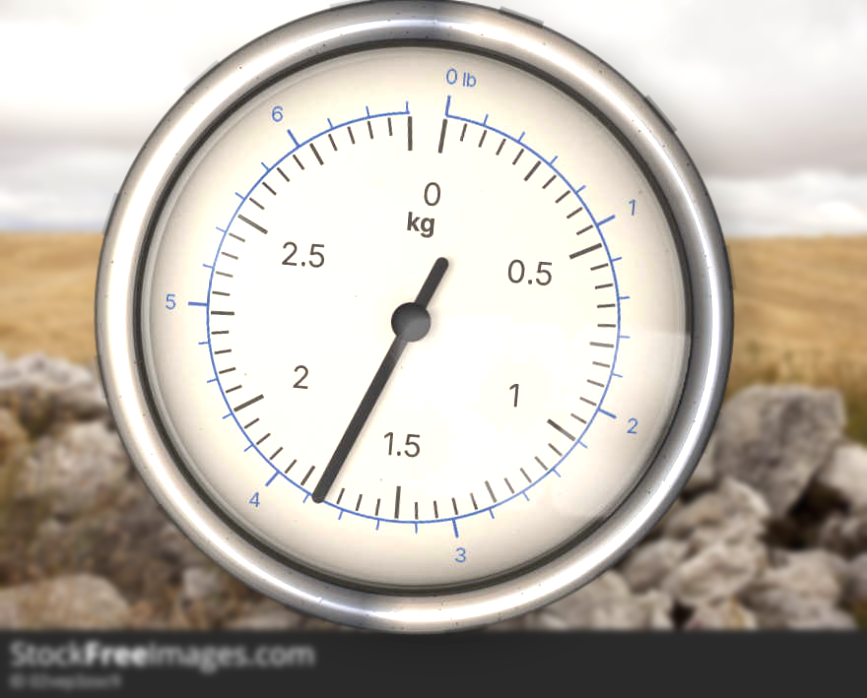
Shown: **1.7** kg
